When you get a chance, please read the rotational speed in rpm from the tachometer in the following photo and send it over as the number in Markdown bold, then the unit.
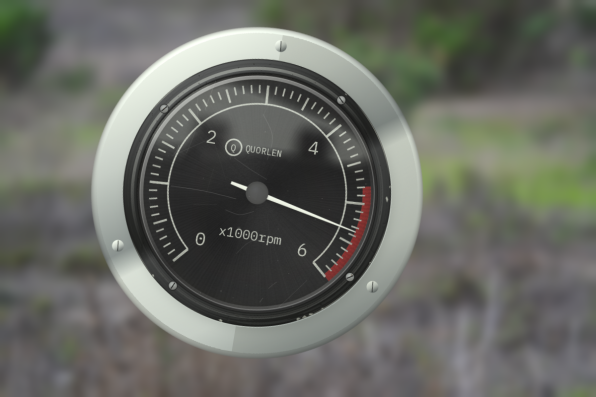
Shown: **5350** rpm
